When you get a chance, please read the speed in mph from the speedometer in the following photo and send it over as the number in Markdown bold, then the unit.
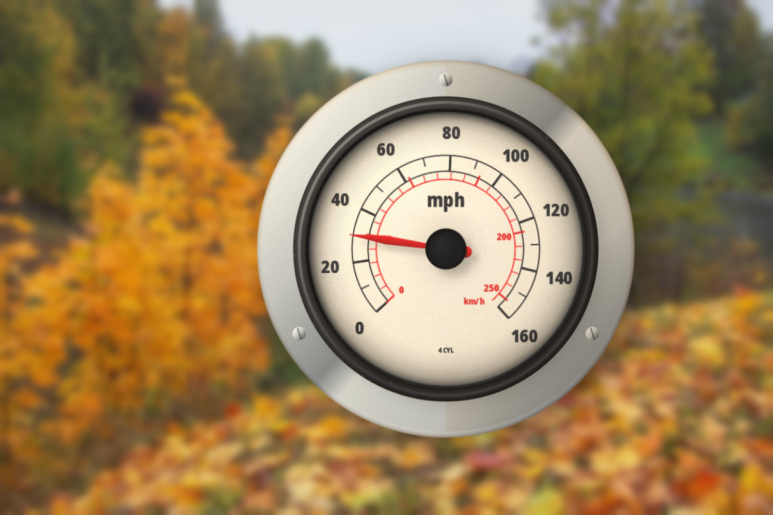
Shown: **30** mph
